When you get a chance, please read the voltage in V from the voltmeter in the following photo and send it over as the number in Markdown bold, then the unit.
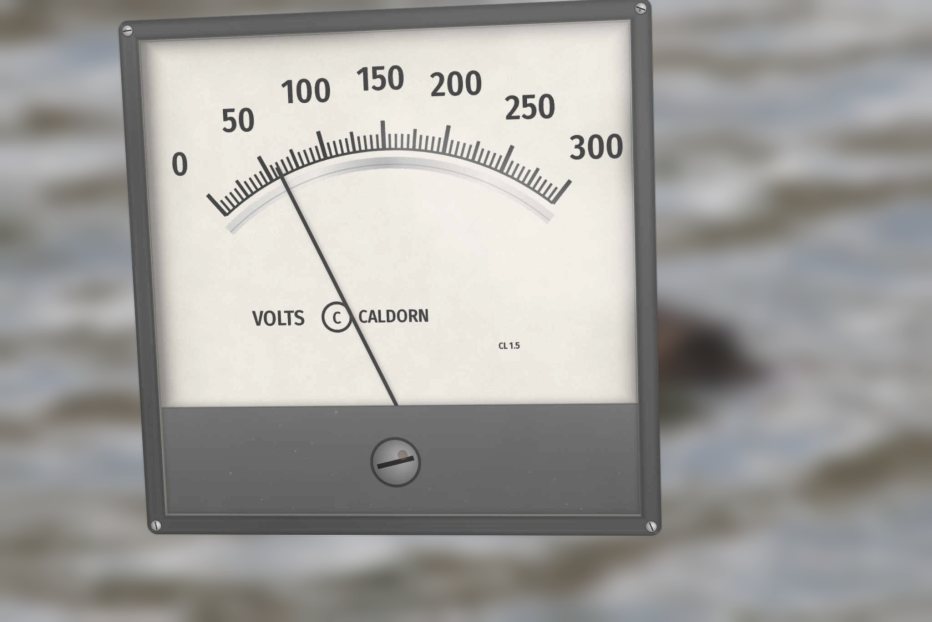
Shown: **60** V
